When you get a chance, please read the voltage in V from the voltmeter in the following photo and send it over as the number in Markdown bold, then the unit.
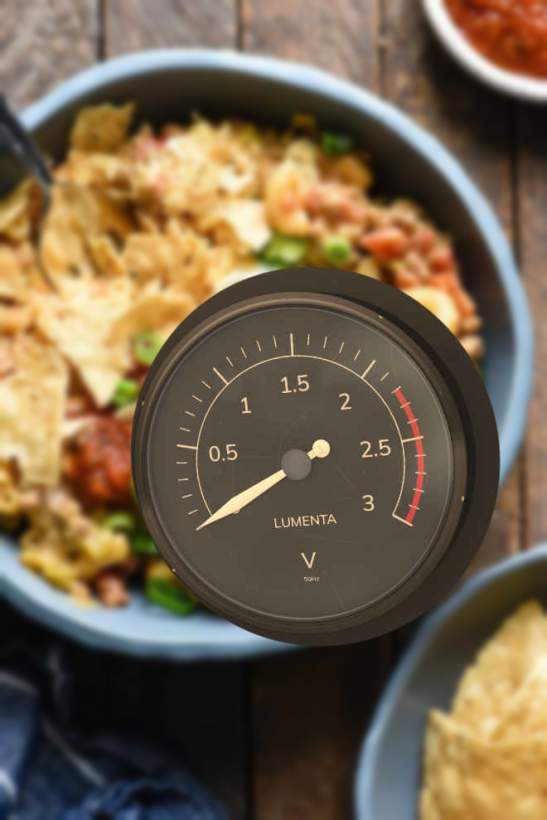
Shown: **0** V
